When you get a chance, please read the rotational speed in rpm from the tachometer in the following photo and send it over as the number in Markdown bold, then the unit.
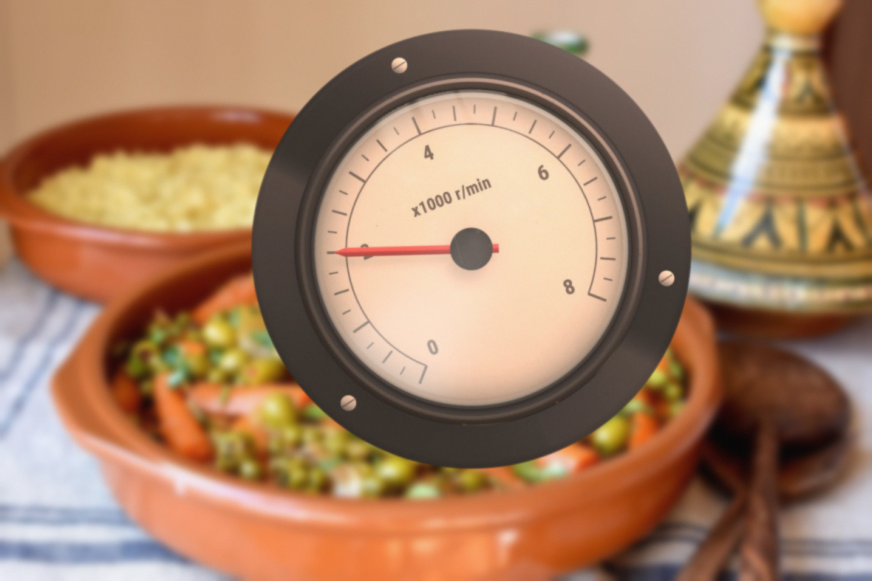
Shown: **2000** rpm
